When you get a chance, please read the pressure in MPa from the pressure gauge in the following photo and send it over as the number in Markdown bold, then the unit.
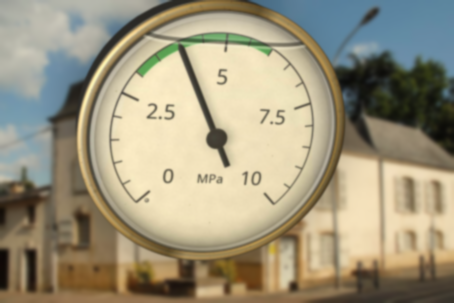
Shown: **4** MPa
